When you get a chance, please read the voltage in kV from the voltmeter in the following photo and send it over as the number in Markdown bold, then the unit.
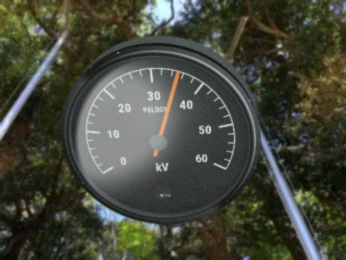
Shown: **35** kV
